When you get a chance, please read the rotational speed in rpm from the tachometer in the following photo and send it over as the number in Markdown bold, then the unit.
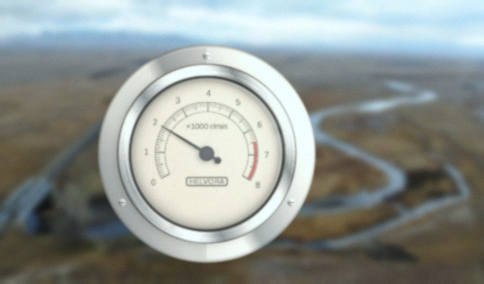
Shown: **2000** rpm
